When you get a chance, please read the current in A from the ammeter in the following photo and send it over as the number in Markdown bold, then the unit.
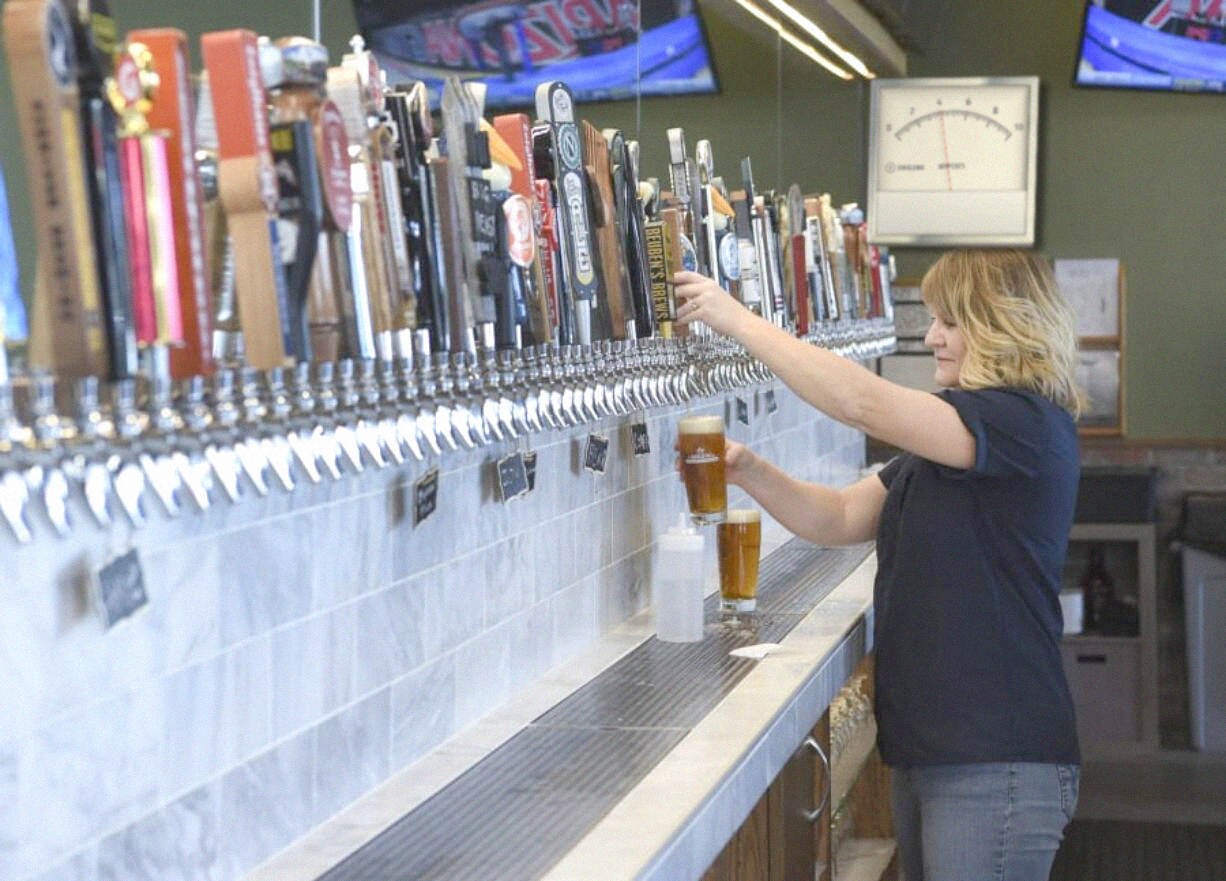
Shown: **4** A
